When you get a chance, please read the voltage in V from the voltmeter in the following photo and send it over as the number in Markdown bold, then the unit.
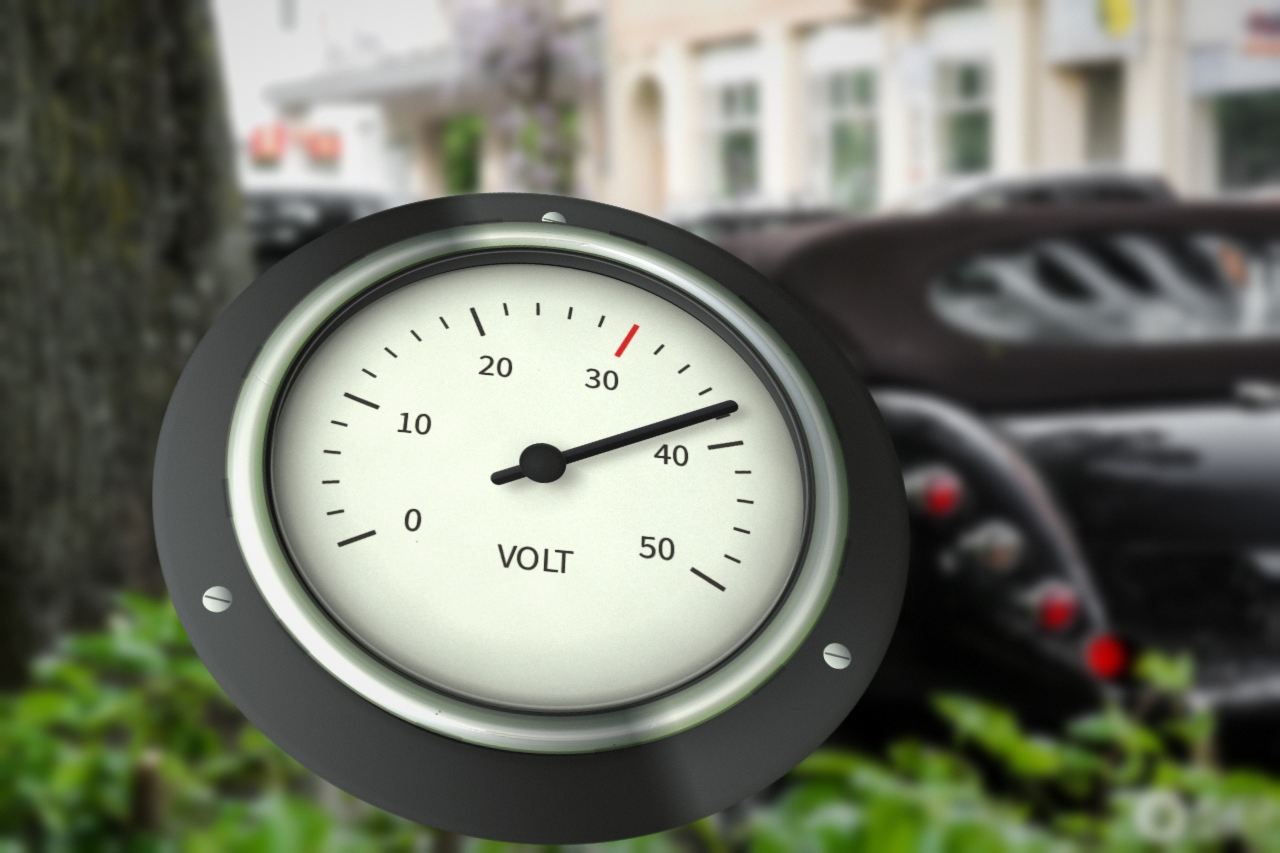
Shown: **38** V
